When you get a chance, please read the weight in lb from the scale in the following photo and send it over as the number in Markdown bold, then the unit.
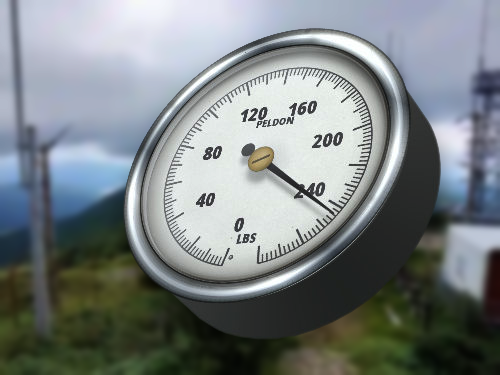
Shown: **244** lb
